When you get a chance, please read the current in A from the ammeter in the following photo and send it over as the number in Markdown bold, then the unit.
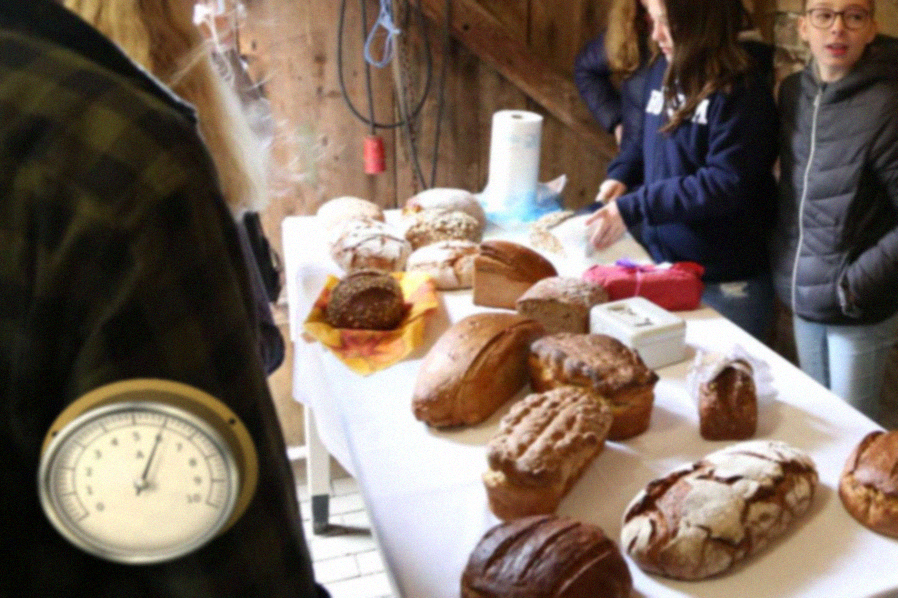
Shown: **6** A
